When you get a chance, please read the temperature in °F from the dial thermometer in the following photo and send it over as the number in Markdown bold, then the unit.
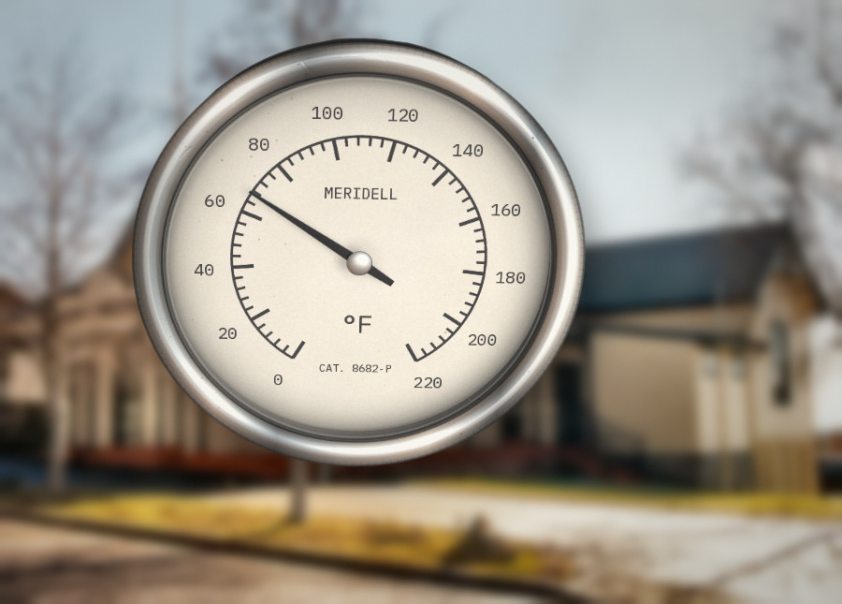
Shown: **68** °F
